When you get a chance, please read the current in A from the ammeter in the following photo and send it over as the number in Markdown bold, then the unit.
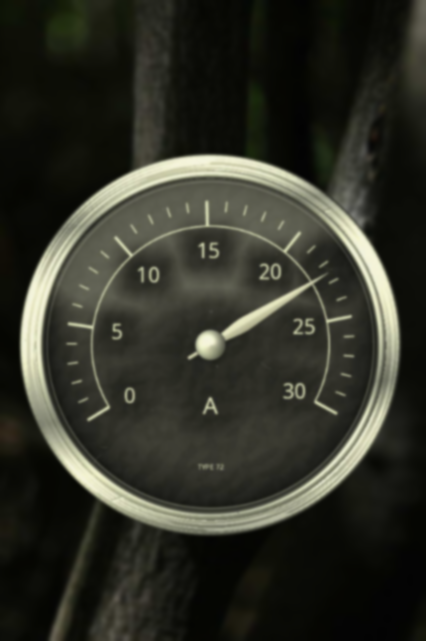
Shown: **22.5** A
